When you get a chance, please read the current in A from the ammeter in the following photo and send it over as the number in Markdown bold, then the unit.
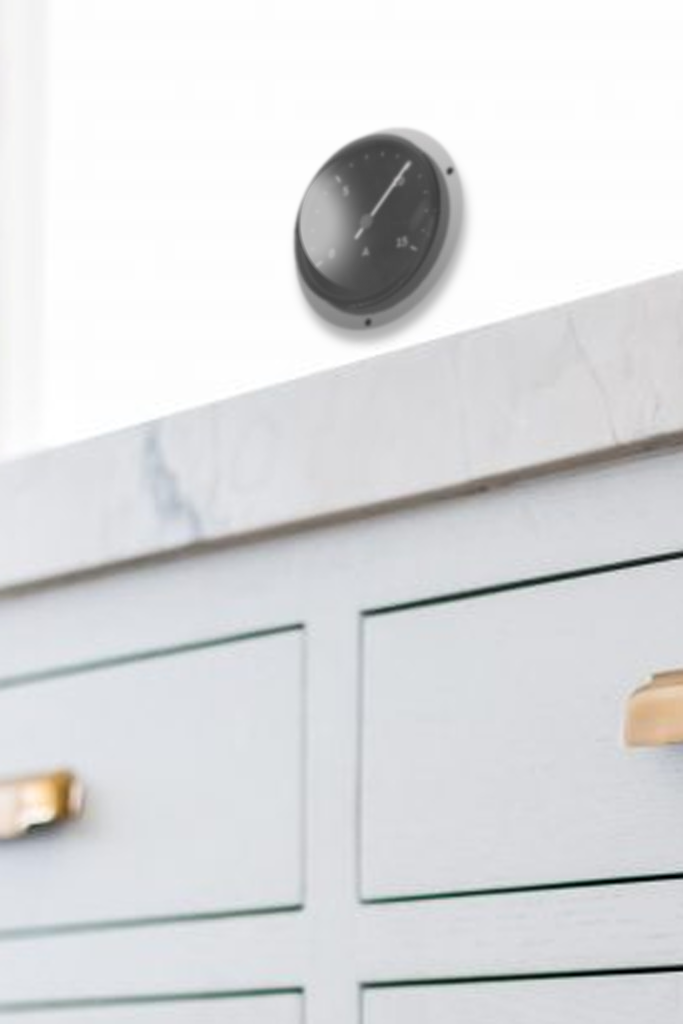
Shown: **10** A
